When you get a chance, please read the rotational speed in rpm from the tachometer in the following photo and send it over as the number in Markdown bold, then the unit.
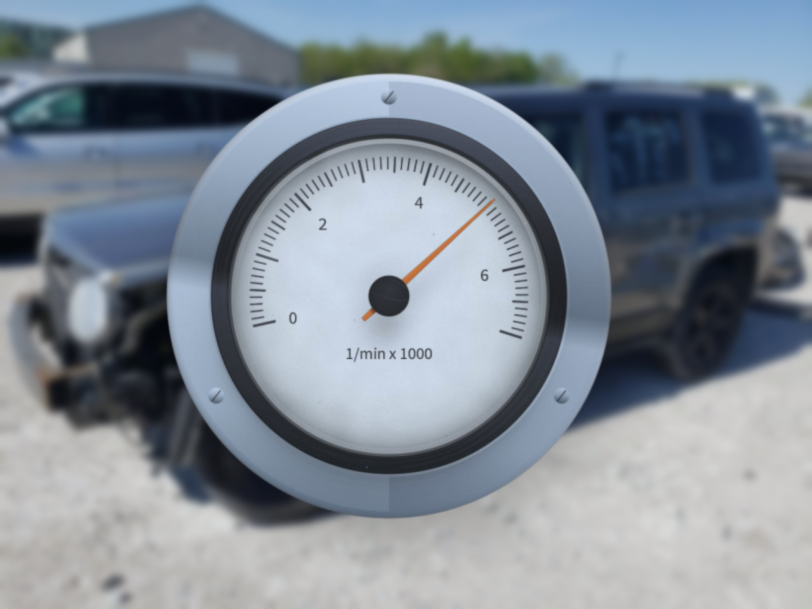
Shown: **5000** rpm
